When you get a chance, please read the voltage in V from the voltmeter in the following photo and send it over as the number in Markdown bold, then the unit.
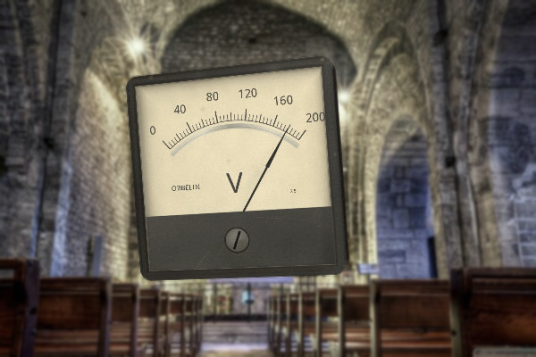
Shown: **180** V
